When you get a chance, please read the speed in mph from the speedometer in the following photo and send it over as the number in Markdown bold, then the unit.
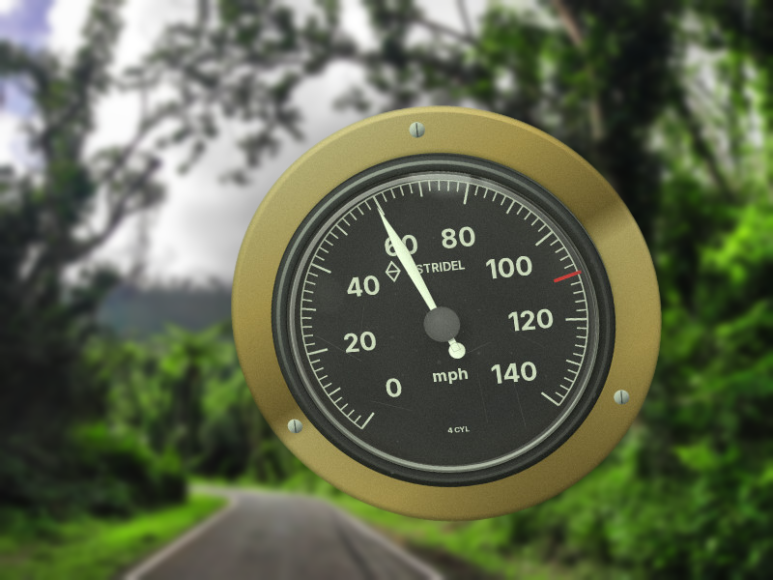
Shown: **60** mph
